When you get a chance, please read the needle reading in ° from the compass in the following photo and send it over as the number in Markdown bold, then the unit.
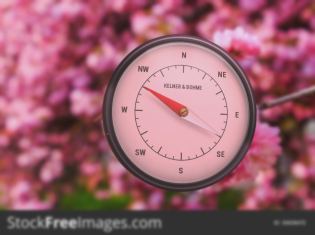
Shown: **300** °
